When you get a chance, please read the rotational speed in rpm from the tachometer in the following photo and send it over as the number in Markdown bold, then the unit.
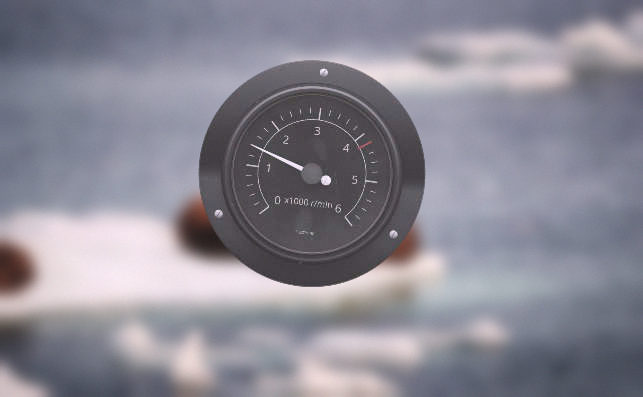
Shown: **1400** rpm
